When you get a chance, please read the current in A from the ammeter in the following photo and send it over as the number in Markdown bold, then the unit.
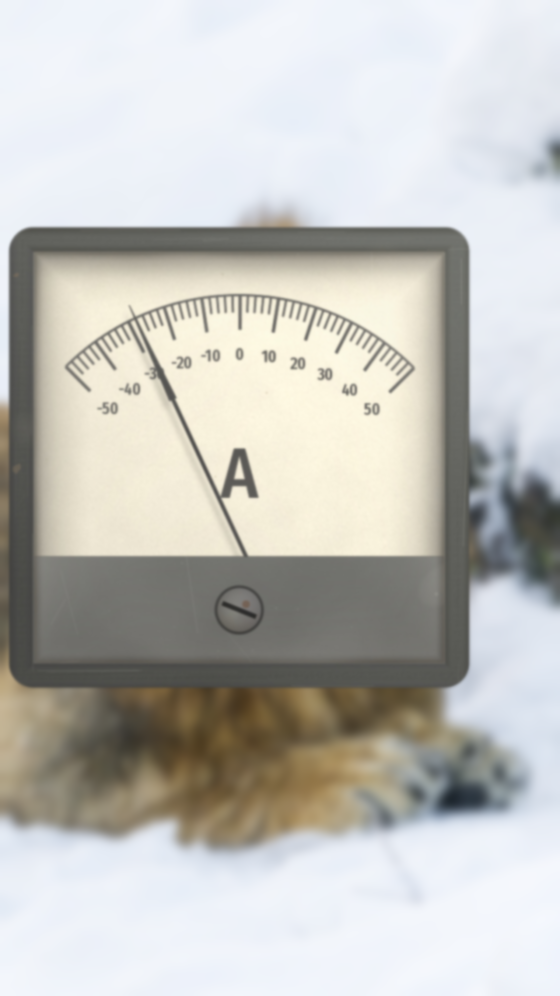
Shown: **-28** A
